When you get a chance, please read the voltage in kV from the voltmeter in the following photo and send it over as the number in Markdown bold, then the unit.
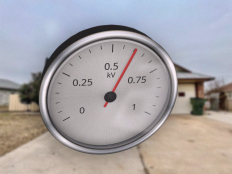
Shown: **0.6** kV
